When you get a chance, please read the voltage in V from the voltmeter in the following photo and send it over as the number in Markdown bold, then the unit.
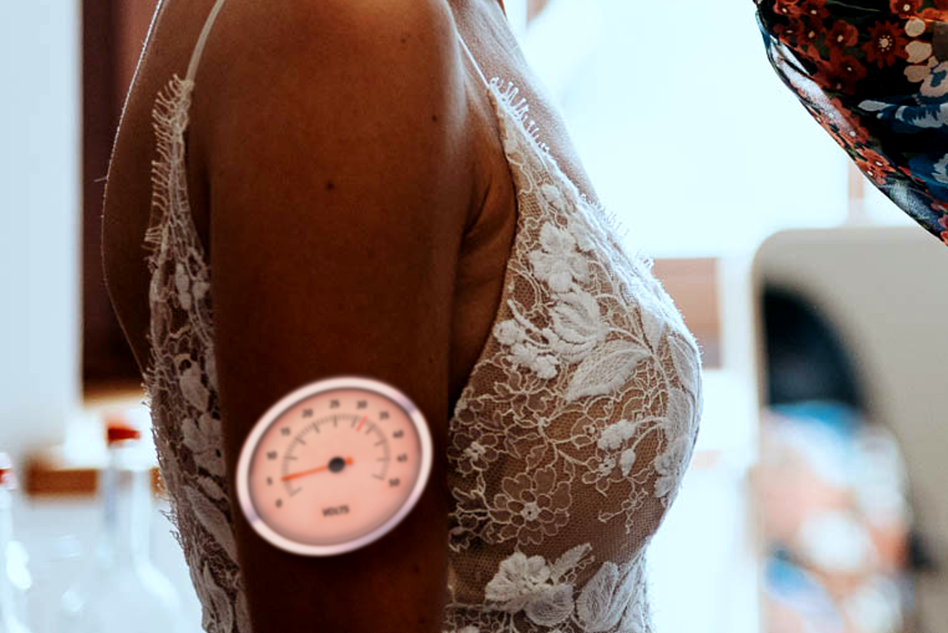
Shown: **5** V
